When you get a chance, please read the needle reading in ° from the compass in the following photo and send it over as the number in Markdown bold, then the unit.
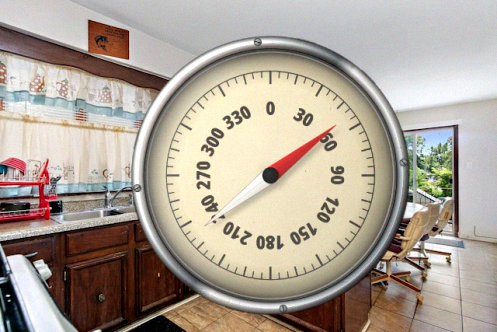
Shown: **52.5** °
